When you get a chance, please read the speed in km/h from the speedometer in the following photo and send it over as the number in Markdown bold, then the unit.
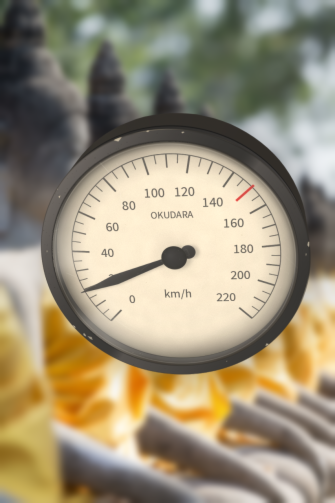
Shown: **20** km/h
